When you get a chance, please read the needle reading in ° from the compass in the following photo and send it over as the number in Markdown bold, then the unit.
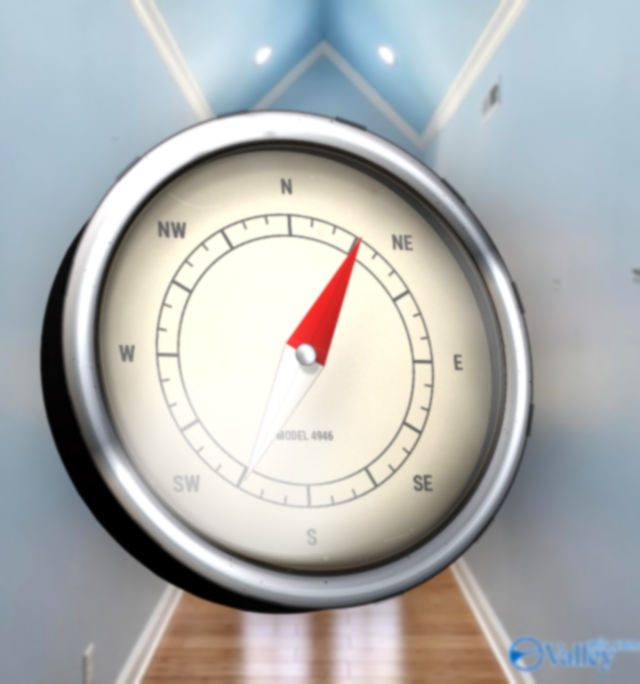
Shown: **30** °
